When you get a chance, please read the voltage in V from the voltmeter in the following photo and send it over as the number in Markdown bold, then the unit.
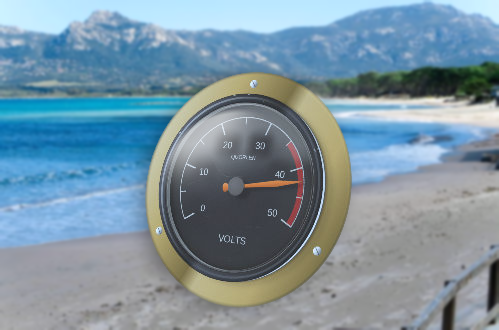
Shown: **42.5** V
